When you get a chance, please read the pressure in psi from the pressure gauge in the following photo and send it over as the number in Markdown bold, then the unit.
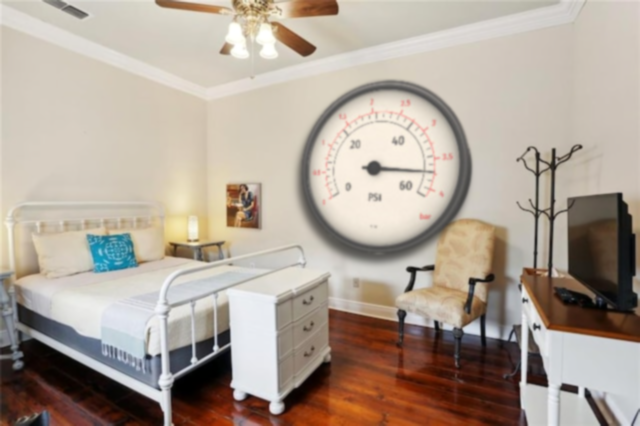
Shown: **54** psi
